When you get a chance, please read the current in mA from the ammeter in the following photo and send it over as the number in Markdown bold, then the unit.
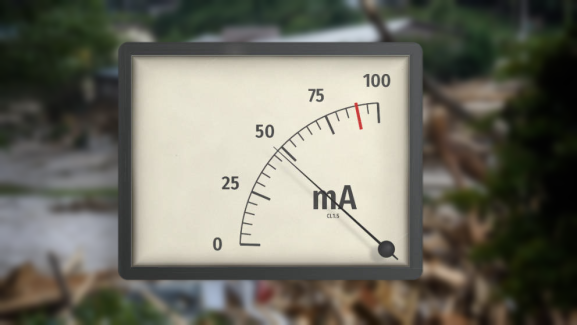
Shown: **47.5** mA
